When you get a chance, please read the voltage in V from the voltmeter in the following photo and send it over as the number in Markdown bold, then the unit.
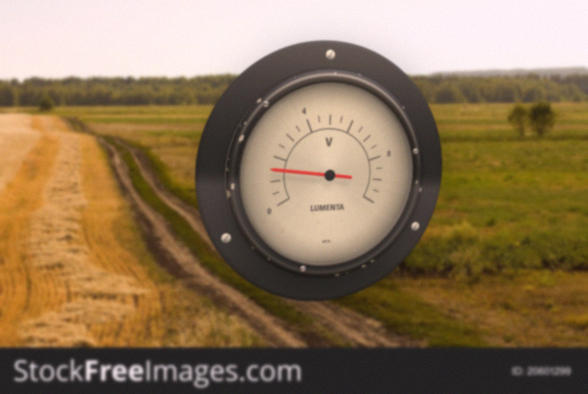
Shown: **1.5** V
